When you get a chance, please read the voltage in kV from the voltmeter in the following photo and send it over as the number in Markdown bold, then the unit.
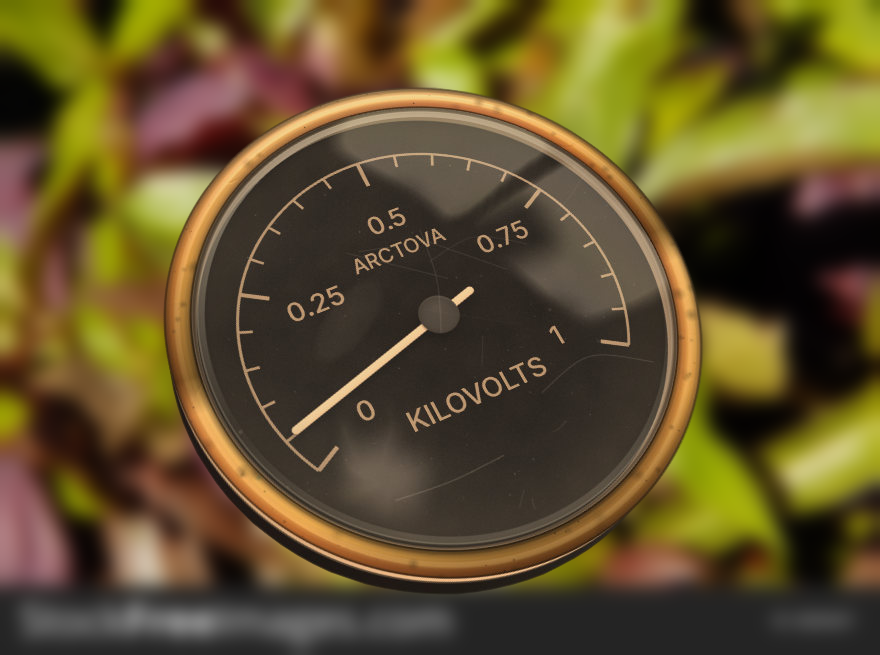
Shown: **0.05** kV
